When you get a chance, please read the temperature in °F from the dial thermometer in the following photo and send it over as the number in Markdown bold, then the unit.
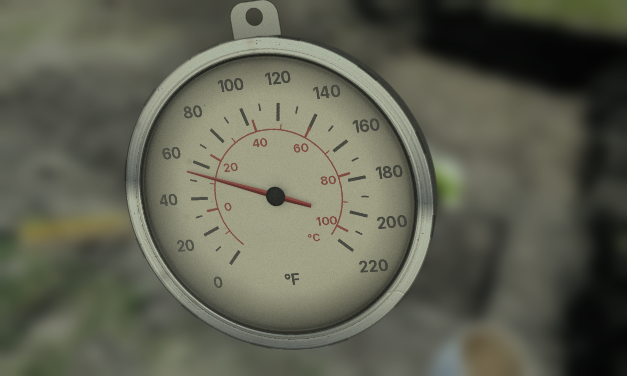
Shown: **55** °F
